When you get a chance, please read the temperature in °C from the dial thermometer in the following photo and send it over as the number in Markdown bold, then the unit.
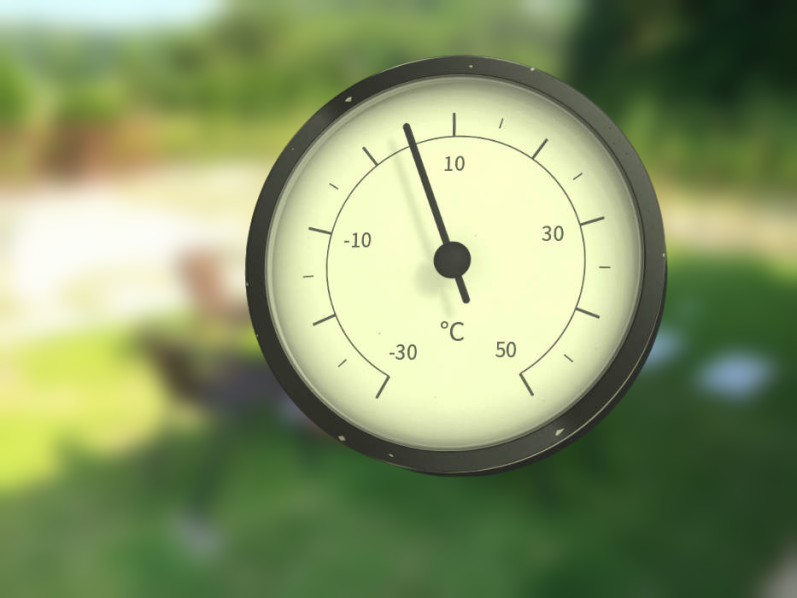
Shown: **5** °C
